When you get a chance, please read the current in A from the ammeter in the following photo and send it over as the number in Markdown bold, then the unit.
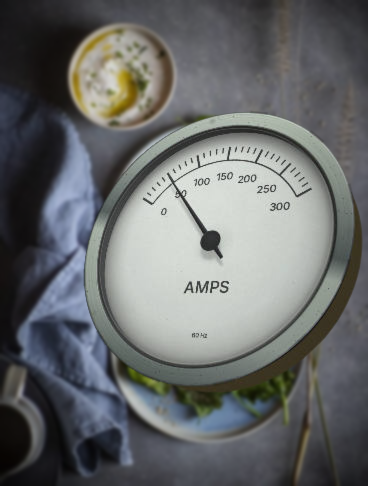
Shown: **50** A
